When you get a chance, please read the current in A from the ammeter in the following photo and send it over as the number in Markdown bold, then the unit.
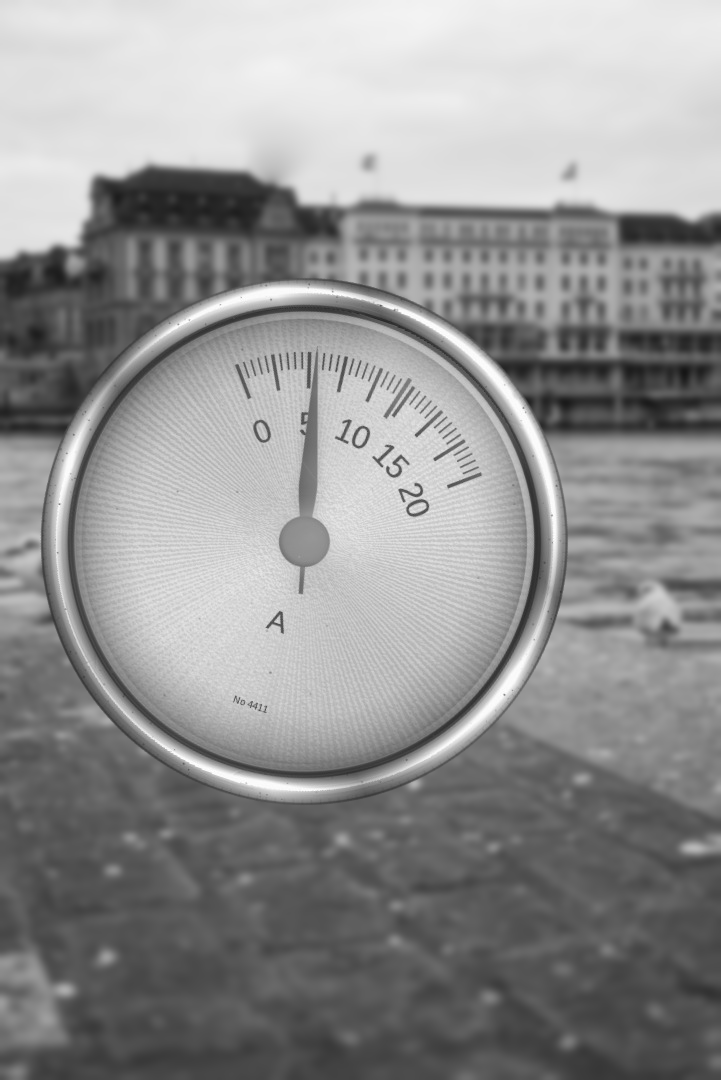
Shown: **5.5** A
